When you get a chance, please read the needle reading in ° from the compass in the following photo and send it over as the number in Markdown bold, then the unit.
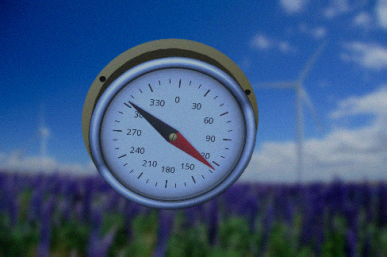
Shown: **125** °
